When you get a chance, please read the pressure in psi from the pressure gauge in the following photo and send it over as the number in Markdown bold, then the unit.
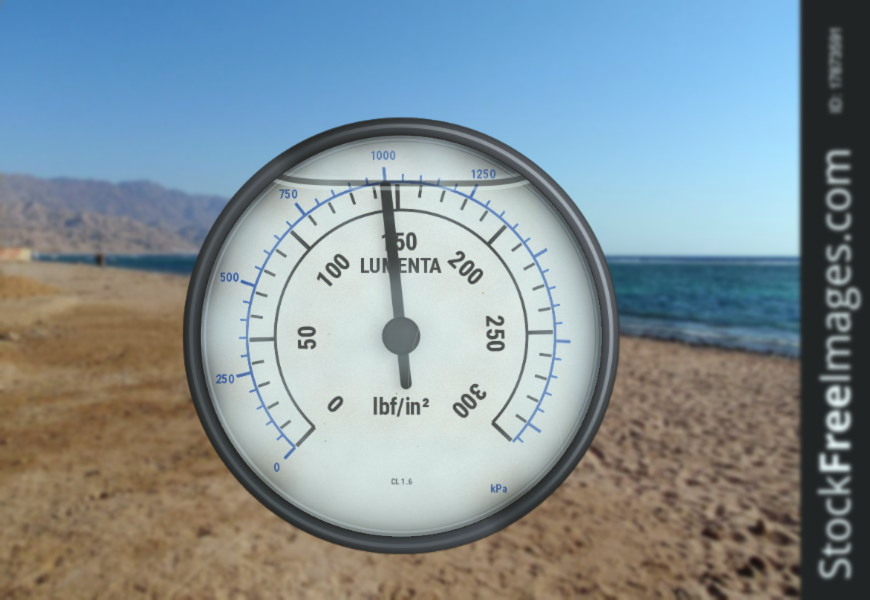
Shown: **145** psi
